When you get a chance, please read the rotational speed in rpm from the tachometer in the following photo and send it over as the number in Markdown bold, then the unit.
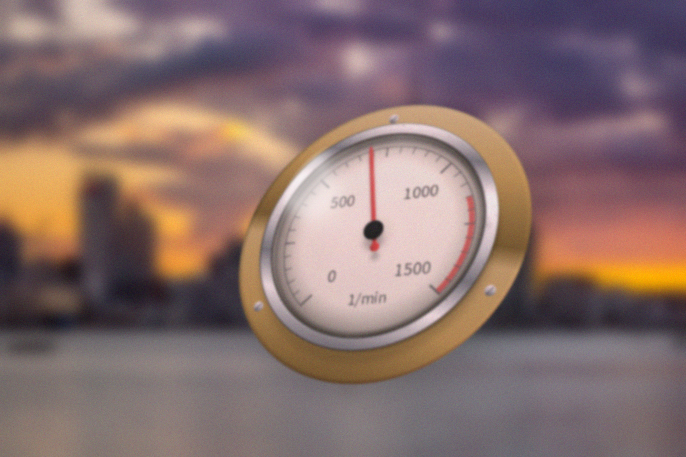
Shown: **700** rpm
